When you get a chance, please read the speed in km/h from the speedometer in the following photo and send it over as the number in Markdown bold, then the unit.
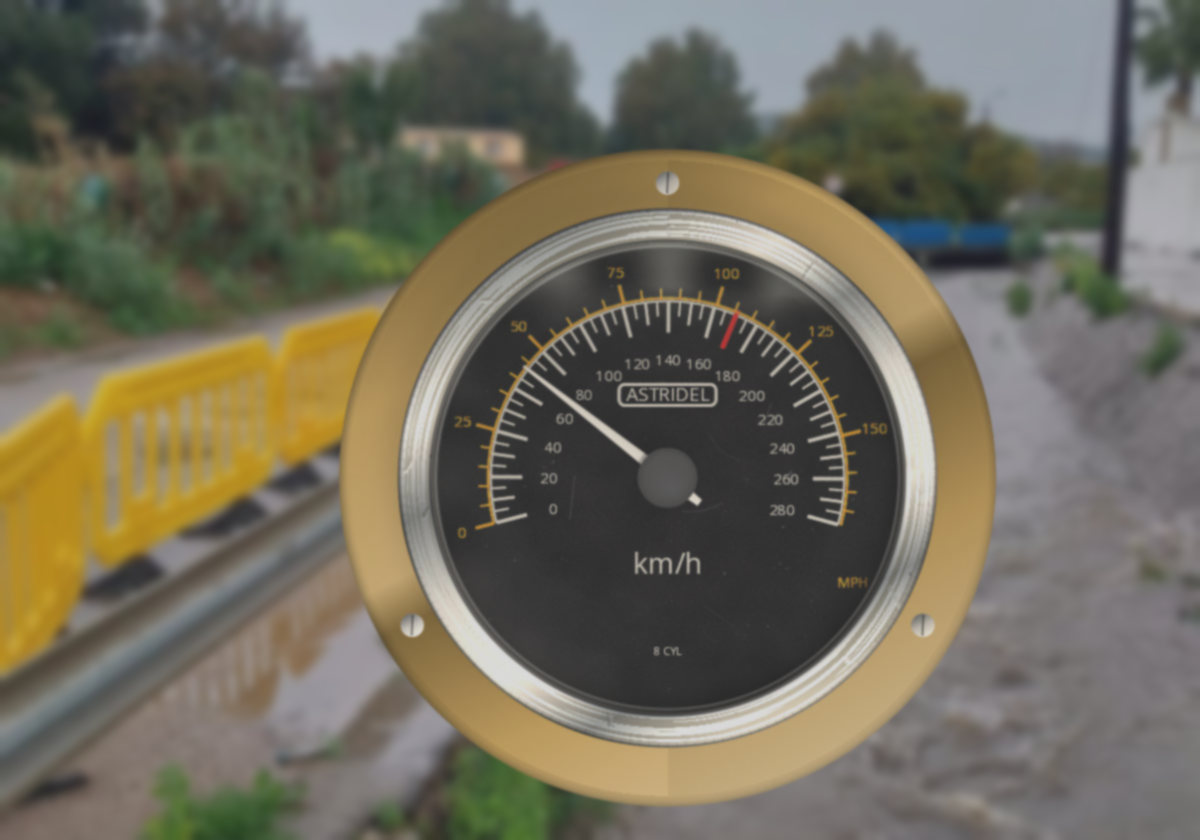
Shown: **70** km/h
